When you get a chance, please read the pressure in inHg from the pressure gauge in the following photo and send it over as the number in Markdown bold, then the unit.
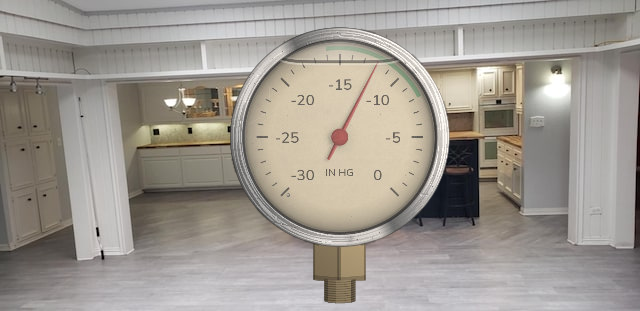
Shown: **-12** inHg
